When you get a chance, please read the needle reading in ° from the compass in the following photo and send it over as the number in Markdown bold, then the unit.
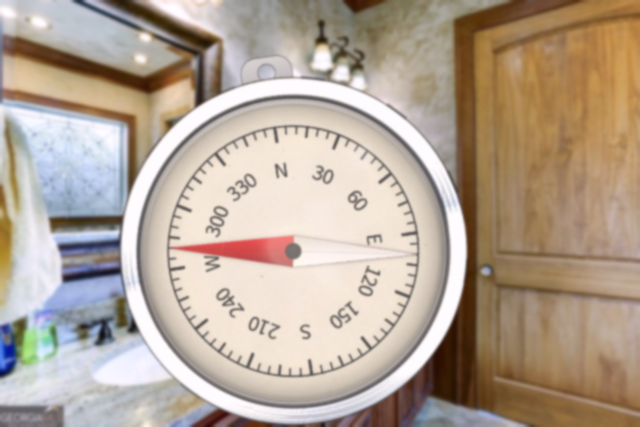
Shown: **280** °
